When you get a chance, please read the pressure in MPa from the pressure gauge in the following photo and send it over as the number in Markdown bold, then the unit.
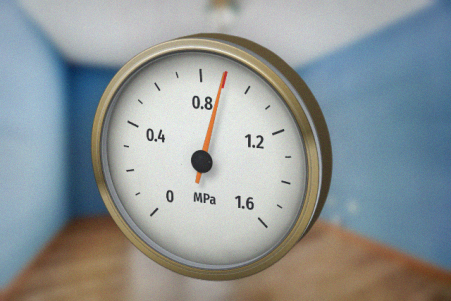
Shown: **0.9** MPa
